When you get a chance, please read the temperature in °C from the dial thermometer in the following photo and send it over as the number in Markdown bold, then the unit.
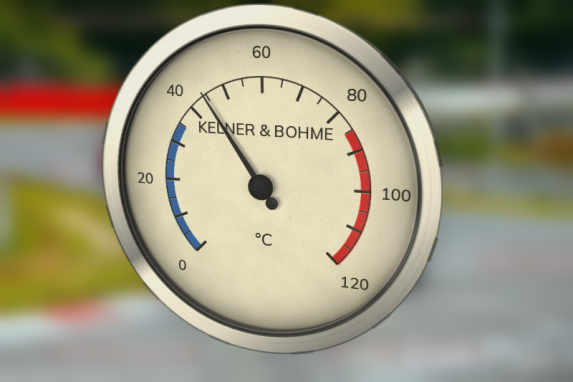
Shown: **45** °C
